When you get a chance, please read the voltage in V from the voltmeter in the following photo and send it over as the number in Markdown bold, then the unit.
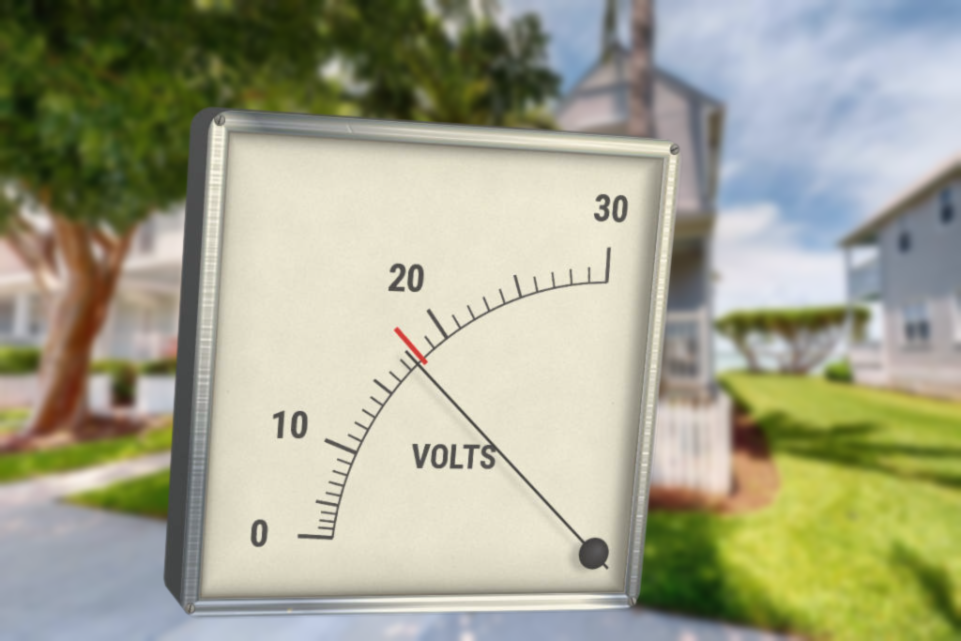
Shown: **17.5** V
